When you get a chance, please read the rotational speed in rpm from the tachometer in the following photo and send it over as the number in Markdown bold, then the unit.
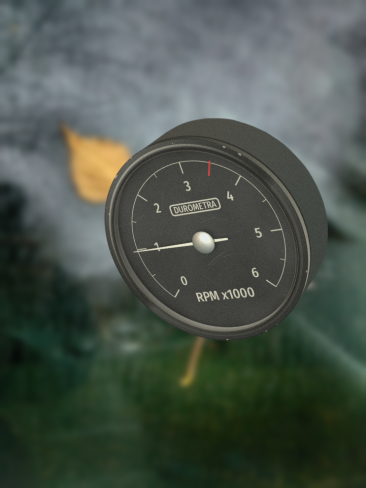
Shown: **1000** rpm
